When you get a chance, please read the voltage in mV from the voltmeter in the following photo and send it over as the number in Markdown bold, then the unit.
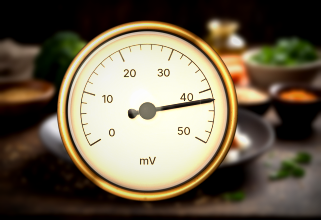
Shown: **42** mV
